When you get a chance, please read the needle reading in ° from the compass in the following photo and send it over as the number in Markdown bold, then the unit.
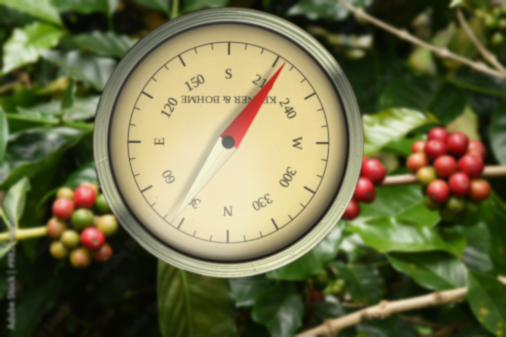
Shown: **215** °
